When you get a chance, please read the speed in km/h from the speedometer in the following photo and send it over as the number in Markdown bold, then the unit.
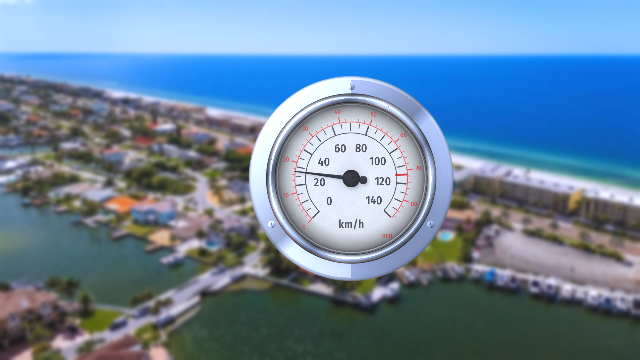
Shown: **27.5** km/h
